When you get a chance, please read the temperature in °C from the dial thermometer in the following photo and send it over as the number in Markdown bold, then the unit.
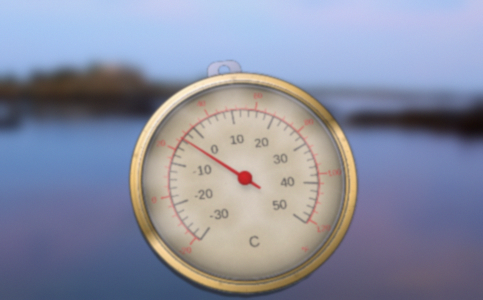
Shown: **-4** °C
